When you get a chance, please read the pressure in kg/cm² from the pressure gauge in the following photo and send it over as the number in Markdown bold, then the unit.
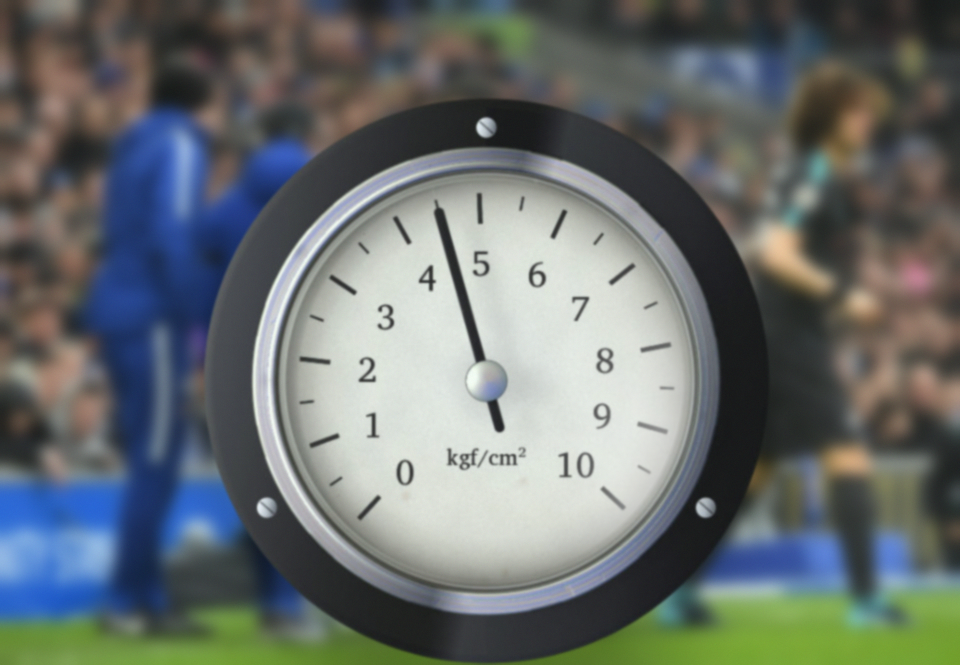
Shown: **4.5** kg/cm²
